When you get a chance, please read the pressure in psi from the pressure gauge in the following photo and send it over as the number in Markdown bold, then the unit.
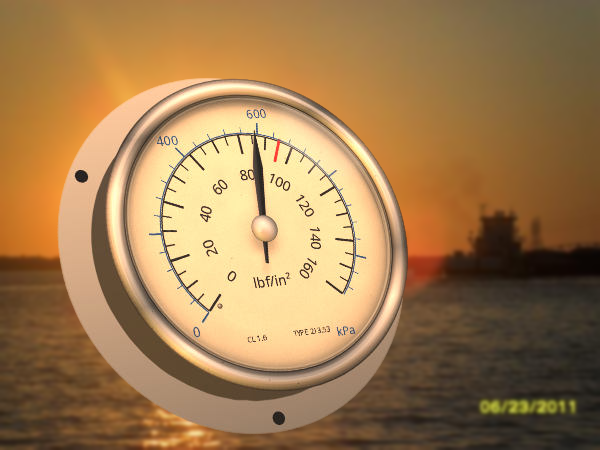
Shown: **85** psi
